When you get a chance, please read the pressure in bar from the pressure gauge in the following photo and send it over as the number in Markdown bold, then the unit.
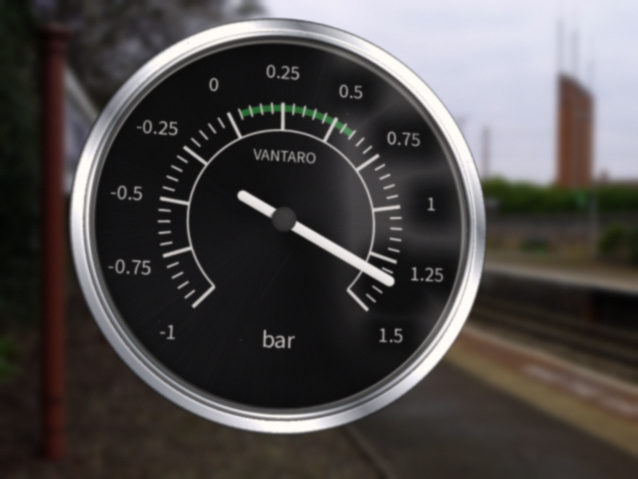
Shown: **1.35** bar
